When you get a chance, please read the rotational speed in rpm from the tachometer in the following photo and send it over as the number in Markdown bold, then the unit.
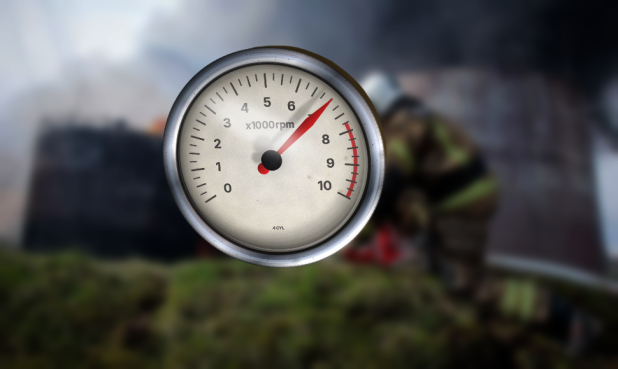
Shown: **7000** rpm
